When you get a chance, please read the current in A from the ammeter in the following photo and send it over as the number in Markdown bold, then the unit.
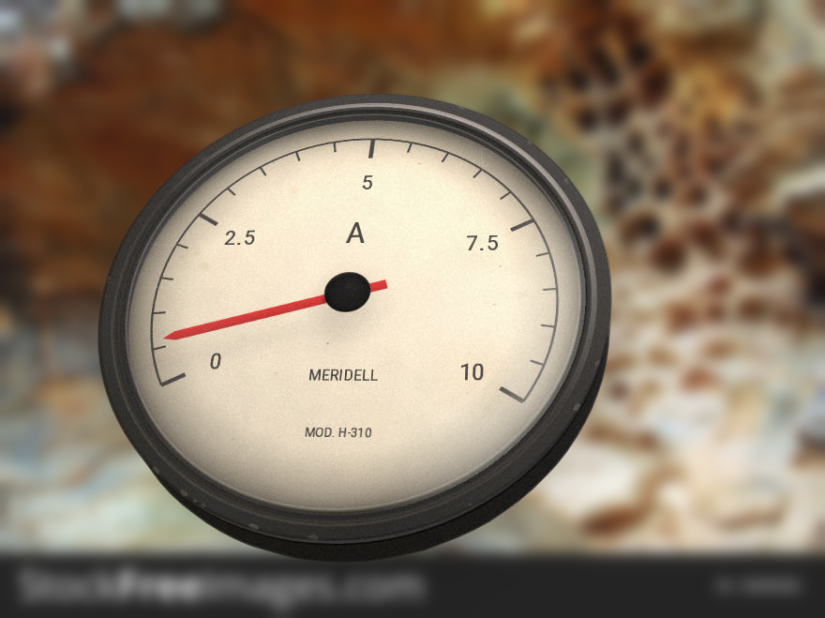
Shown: **0.5** A
